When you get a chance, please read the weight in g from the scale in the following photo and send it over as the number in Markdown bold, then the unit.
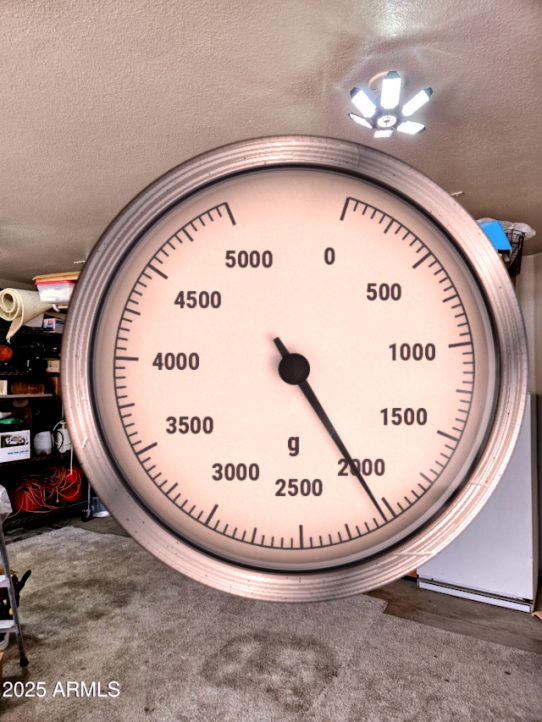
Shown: **2050** g
